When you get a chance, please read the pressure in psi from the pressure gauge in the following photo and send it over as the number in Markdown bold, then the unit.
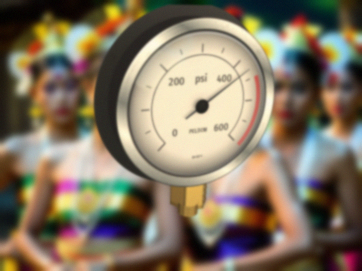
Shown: **425** psi
